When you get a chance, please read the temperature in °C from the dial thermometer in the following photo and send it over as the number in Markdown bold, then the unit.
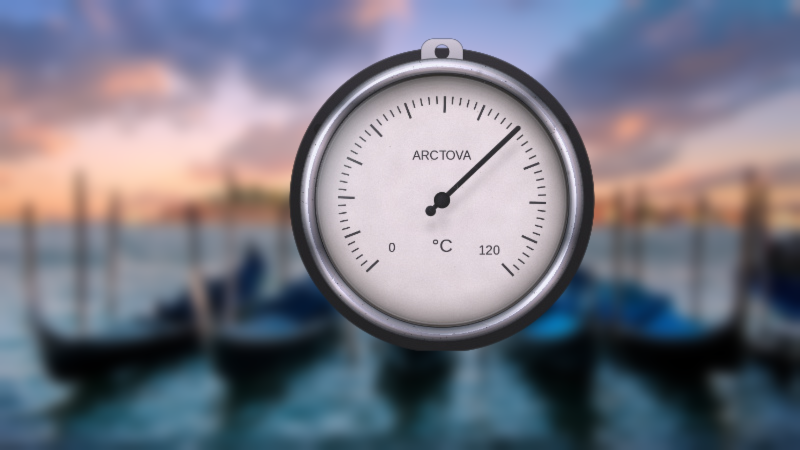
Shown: **80** °C
